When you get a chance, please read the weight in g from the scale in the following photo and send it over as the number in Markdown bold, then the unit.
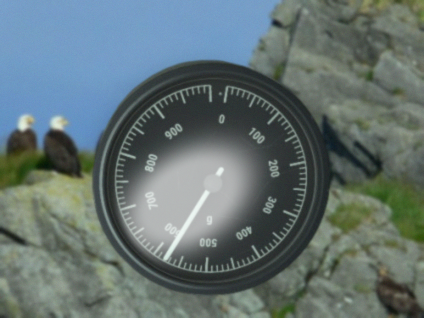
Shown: **580** g
